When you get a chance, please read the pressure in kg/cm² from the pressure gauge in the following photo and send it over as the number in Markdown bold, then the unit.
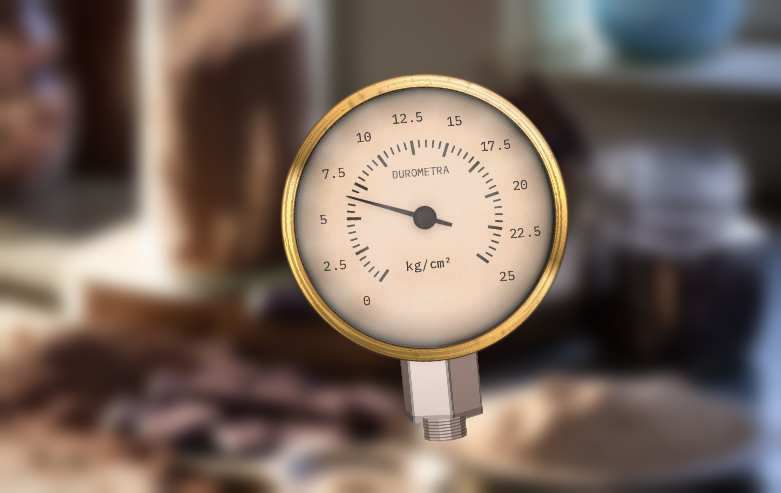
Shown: **6.5** kg/cm²
